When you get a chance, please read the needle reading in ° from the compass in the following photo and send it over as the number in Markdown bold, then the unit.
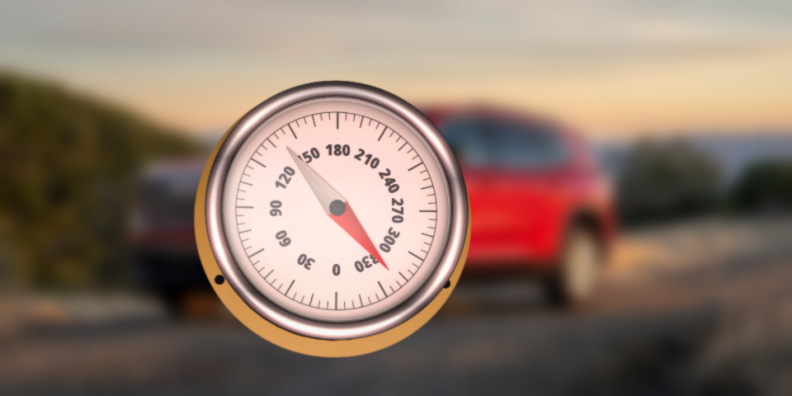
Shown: **320** °
